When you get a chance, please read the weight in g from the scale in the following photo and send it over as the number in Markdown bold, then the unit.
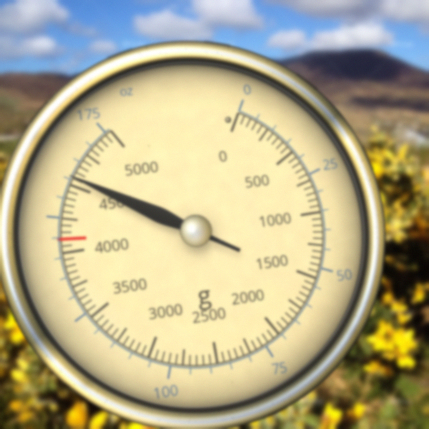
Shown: **4550** g
